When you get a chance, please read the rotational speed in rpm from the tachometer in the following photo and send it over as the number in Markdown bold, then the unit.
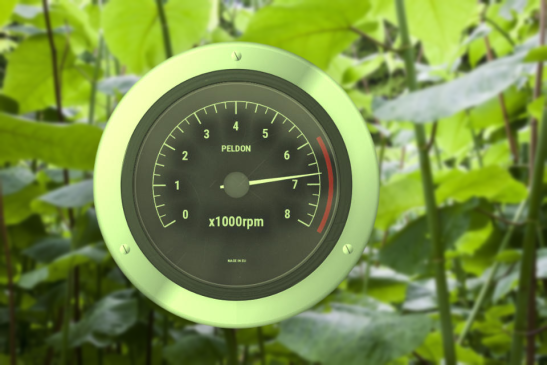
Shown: **6750** rpm
